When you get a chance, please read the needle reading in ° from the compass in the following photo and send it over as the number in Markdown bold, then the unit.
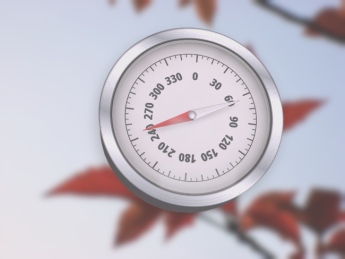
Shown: **245** °
